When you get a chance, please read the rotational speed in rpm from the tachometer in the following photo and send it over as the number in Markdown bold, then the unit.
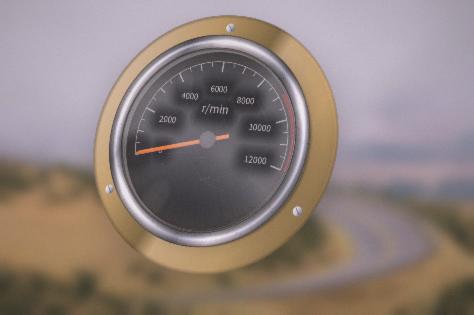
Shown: **0** rpm
